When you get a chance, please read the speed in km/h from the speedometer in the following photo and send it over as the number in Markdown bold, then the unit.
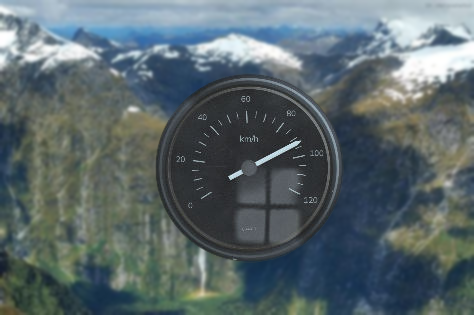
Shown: **92.5** km/h
